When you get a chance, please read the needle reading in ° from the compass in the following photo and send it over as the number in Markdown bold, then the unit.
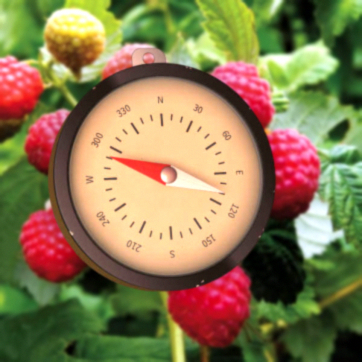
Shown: **290** °
